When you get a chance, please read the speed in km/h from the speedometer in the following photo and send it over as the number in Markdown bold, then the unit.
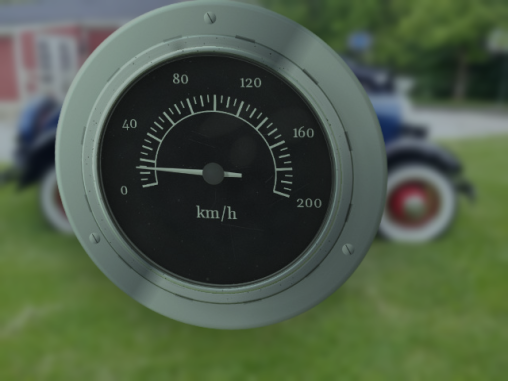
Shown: **15** km/h
